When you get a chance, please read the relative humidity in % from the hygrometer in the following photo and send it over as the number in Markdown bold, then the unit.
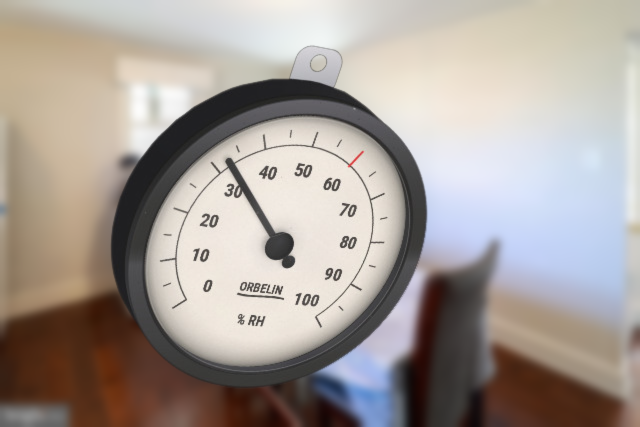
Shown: **32.5** %
